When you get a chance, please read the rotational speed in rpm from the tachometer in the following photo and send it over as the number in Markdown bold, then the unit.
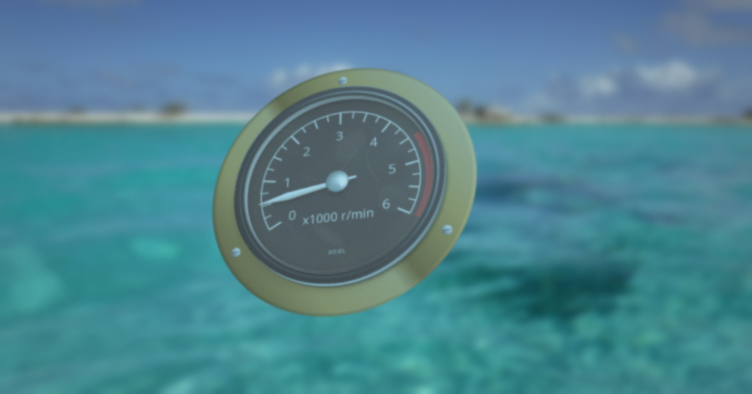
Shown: **500** rpm
